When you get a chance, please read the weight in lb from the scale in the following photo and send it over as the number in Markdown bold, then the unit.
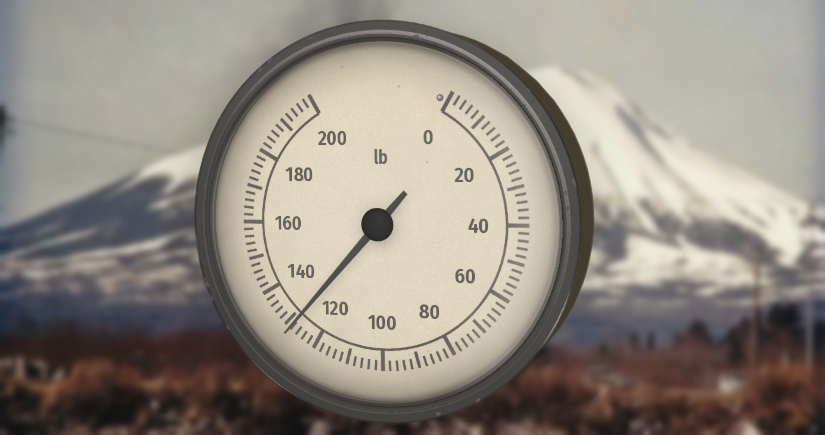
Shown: **128** lb
